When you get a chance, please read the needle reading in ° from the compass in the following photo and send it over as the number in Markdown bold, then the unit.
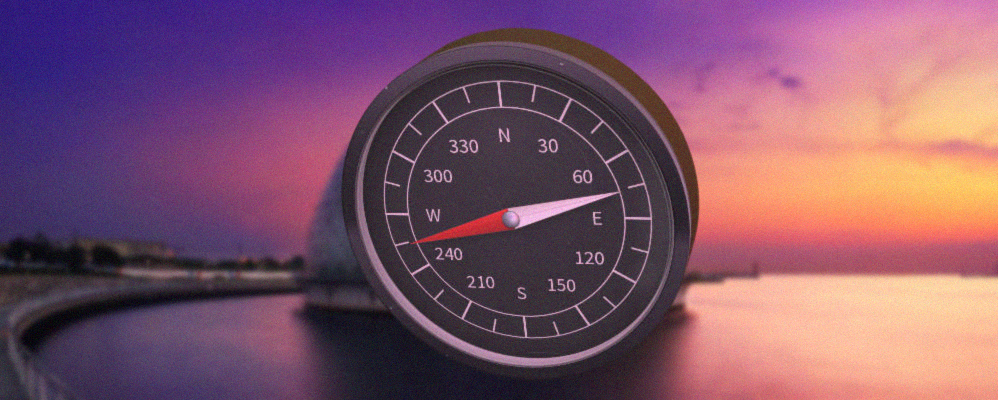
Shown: **255** °
